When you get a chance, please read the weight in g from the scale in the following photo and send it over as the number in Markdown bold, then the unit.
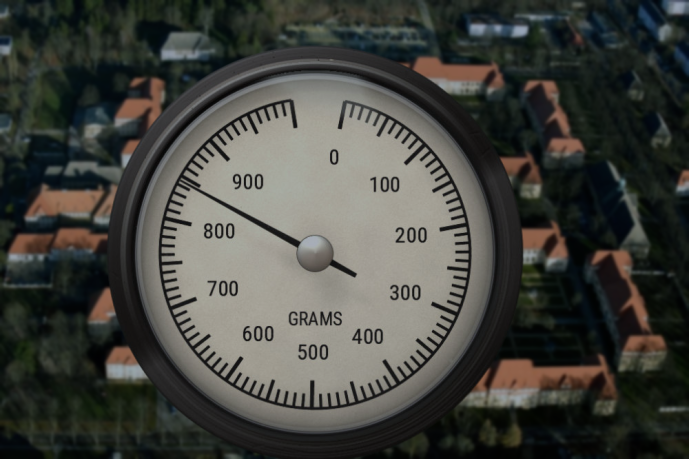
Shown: **845** g
